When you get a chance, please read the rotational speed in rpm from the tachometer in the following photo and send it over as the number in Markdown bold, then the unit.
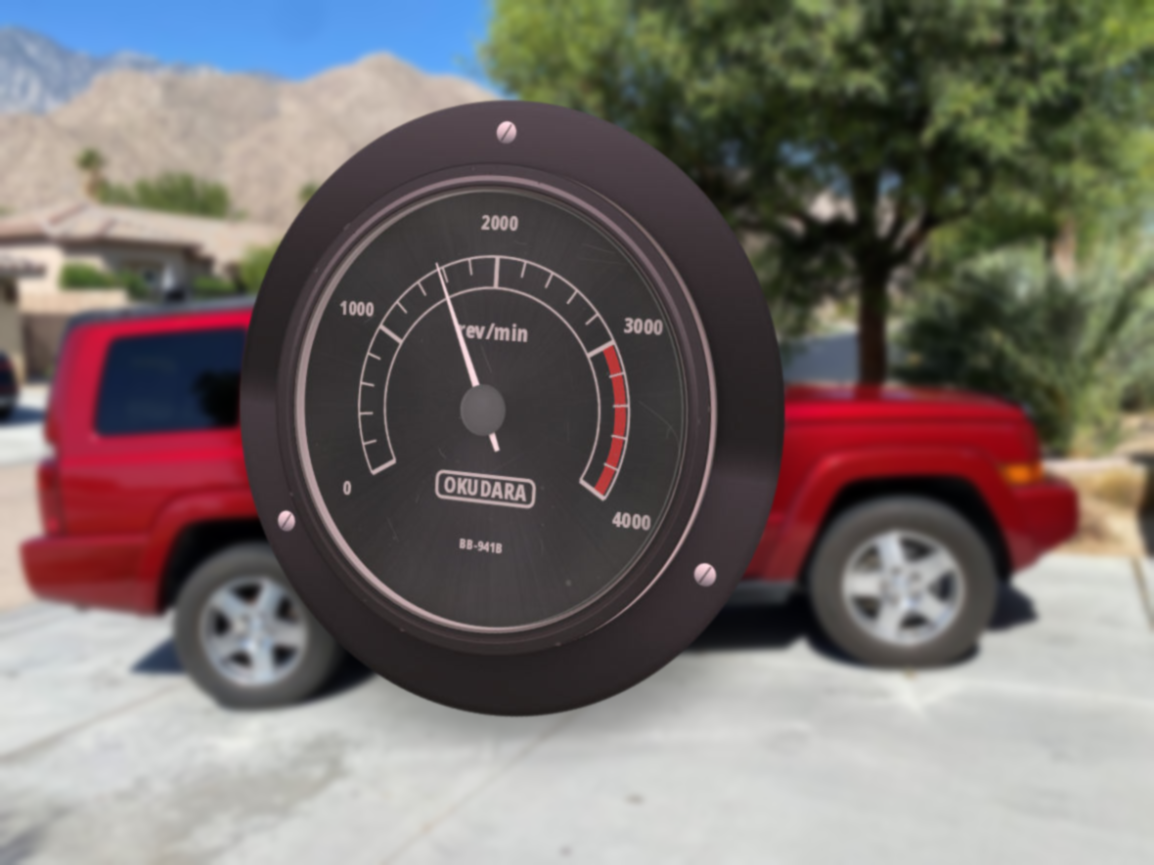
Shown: **1600** rpm
